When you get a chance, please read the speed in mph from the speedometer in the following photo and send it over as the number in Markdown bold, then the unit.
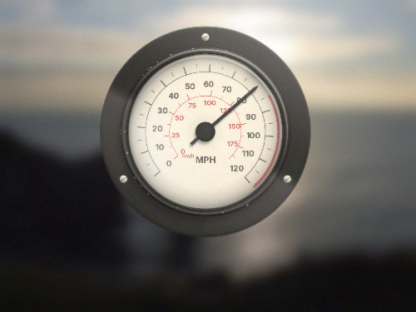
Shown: **80** mph
